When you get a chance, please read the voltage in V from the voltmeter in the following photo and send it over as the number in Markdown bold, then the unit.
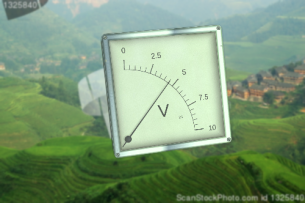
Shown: **4.5** V
